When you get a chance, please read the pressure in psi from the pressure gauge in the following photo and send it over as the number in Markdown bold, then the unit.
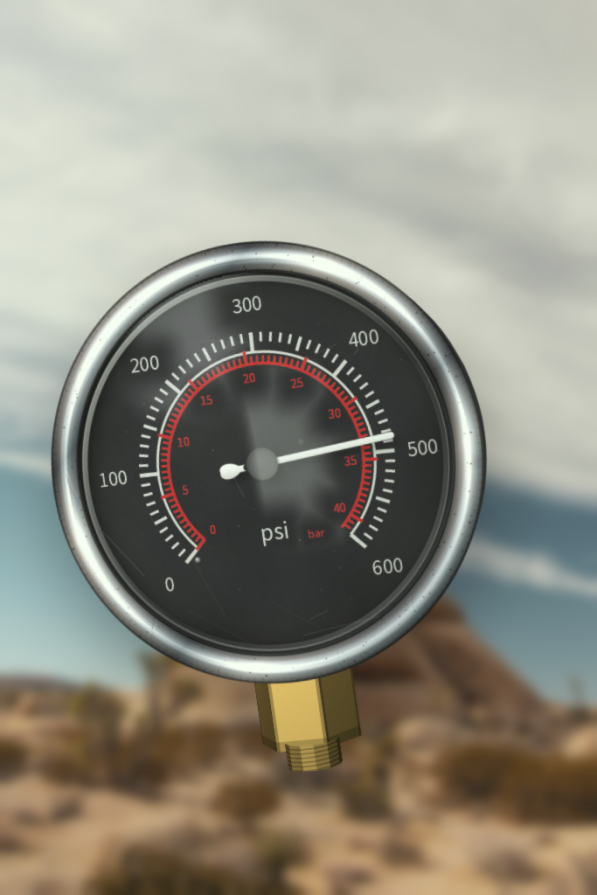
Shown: **485** psi
